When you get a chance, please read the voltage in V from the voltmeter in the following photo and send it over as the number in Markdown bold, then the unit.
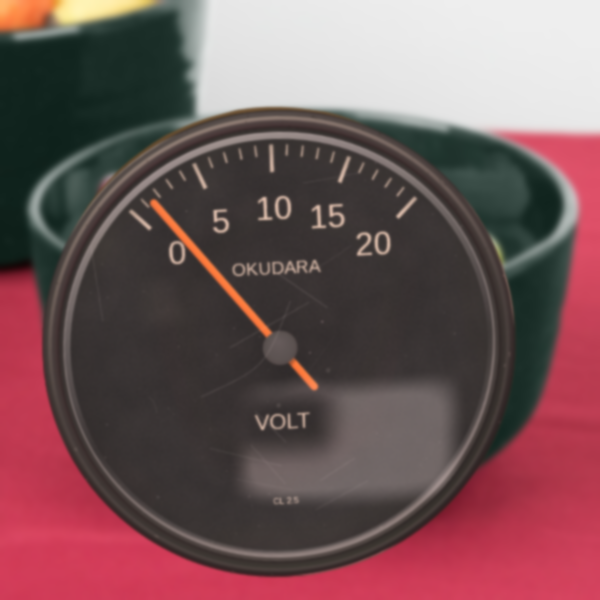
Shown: **1.5** V
